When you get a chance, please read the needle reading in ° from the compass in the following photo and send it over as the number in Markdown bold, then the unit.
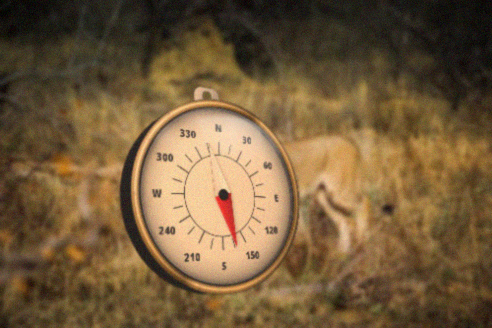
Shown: **165** °
